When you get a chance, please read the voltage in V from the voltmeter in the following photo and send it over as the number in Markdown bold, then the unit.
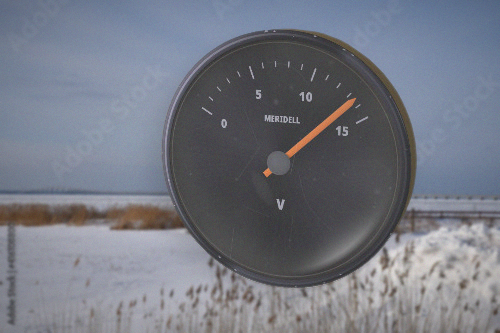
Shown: **13.5** V
